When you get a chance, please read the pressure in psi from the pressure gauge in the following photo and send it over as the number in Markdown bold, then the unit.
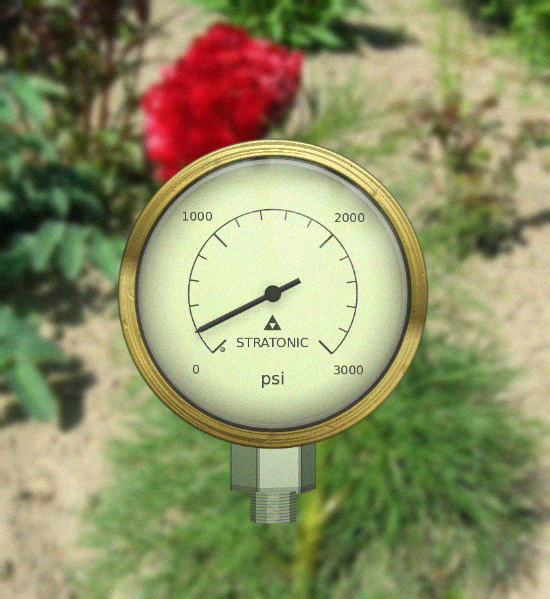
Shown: **200** psi
